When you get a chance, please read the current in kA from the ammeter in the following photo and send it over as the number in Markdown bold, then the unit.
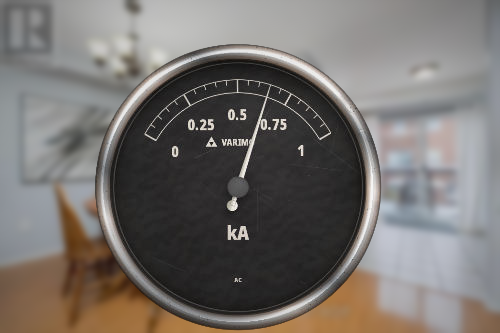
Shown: **0.65** kA
